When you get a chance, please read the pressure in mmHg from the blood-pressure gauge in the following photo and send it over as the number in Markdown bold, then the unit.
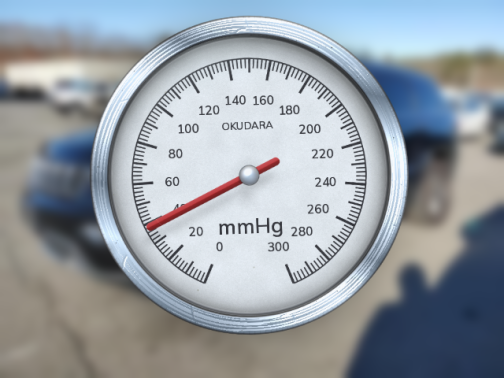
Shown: **38** mmHg
